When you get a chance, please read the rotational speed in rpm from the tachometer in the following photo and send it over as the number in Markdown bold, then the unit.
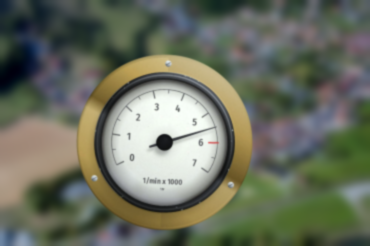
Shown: **5500** rpm
